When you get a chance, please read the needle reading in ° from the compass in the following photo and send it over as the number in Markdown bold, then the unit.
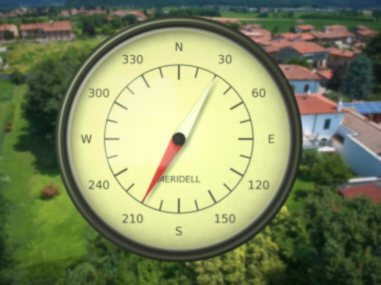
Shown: **210** °
